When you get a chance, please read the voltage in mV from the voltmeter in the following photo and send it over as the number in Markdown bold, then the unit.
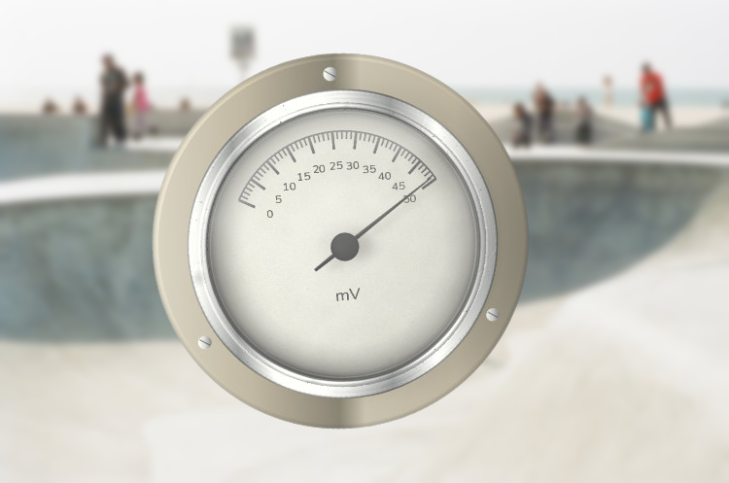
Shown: **49** mV
